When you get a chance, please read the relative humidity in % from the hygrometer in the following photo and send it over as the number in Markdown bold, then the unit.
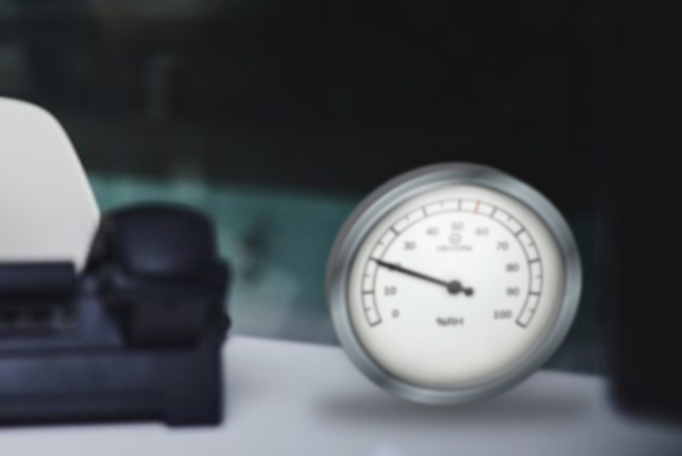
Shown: **20** %
